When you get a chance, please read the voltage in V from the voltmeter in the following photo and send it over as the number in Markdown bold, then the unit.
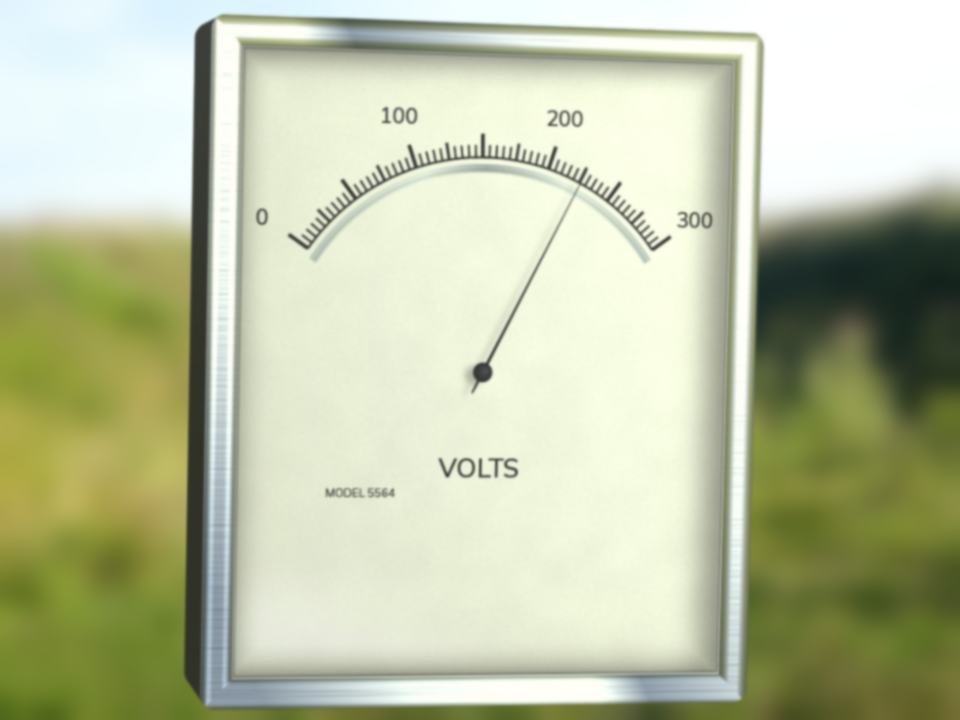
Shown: **225** V
